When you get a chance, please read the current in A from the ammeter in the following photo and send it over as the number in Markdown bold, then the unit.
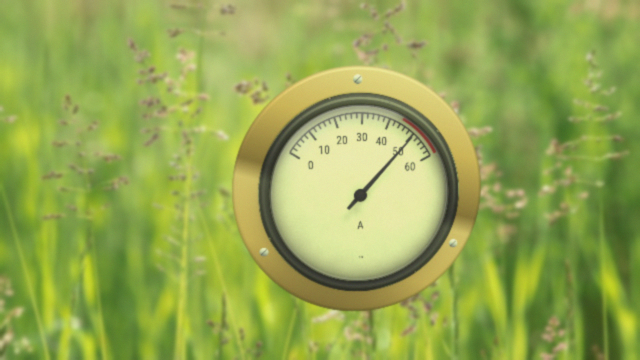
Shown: **50** A
